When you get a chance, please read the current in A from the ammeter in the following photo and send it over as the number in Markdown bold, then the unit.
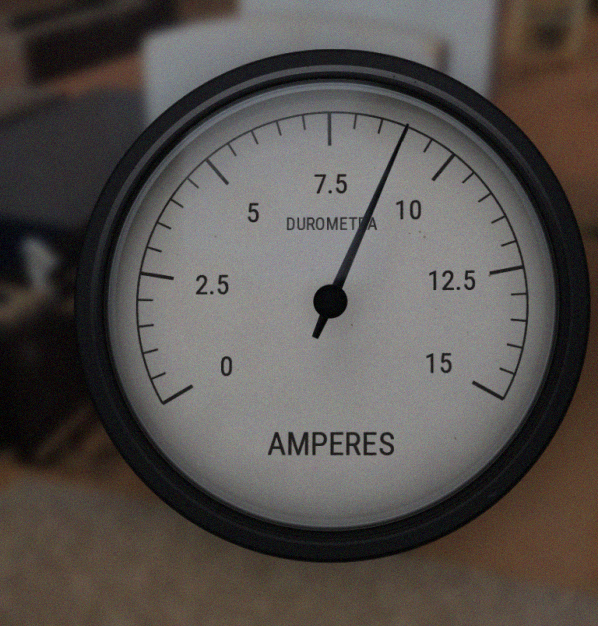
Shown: **9** A
